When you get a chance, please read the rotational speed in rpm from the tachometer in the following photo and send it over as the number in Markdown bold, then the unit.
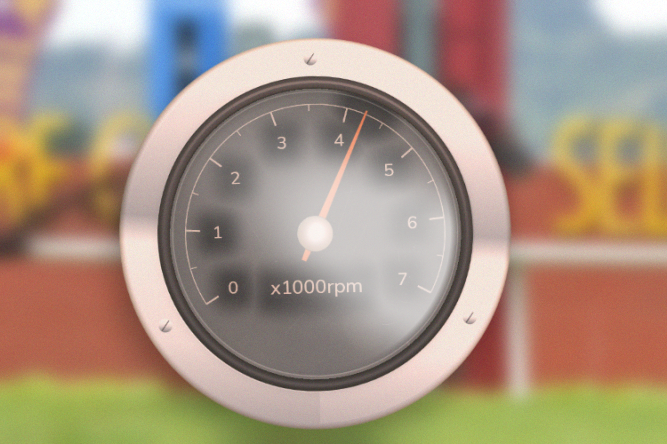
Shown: **4250** rpm
